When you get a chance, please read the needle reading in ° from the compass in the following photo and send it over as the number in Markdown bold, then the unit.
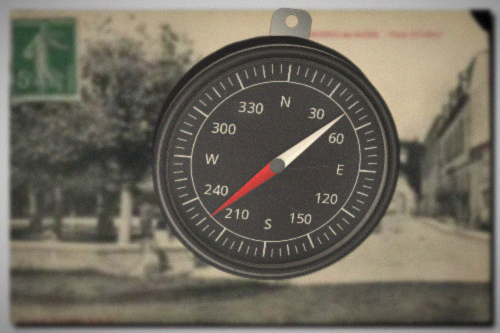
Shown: **225** °
